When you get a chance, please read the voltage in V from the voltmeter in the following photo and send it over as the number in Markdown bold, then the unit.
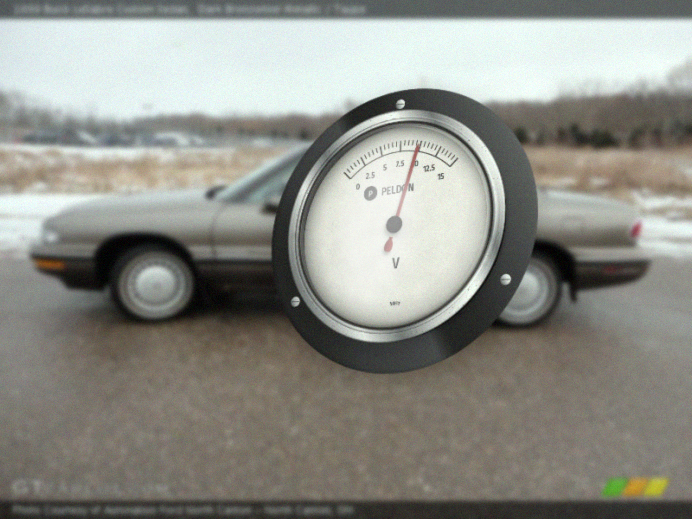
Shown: **10** V
